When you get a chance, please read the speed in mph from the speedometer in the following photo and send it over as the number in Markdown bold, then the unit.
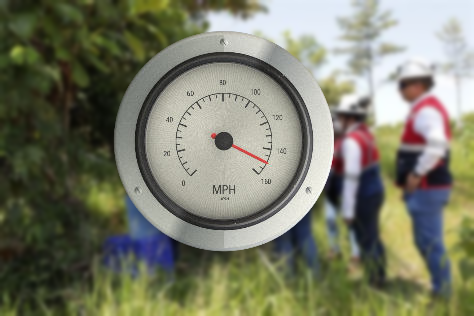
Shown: **150** mph
